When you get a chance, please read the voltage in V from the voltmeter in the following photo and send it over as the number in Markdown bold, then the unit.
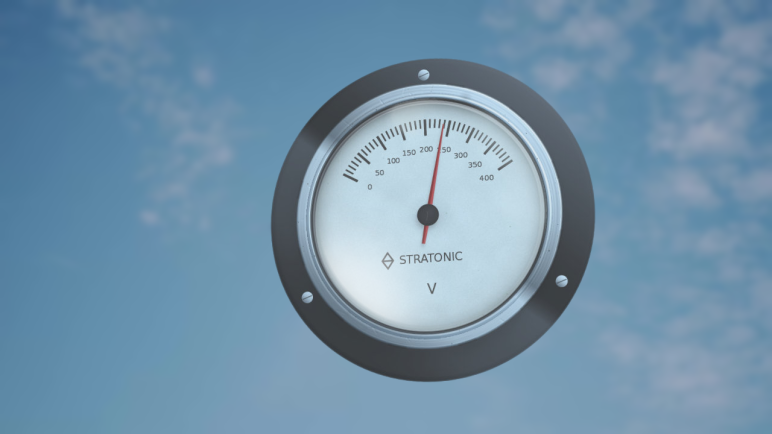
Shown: **240** V
